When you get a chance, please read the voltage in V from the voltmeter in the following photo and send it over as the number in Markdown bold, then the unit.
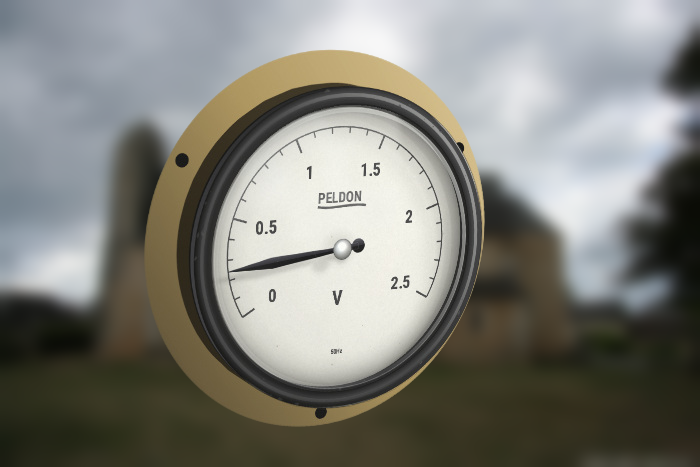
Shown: **0.25** V
